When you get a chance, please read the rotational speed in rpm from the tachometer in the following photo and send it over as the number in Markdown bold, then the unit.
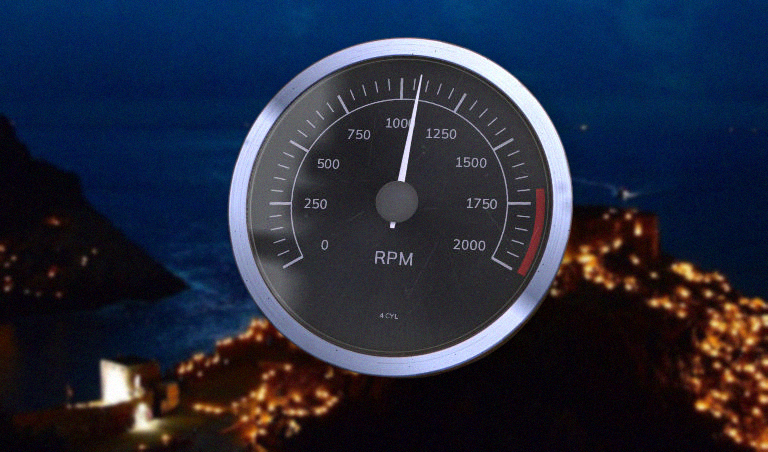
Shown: **1075** rpm
